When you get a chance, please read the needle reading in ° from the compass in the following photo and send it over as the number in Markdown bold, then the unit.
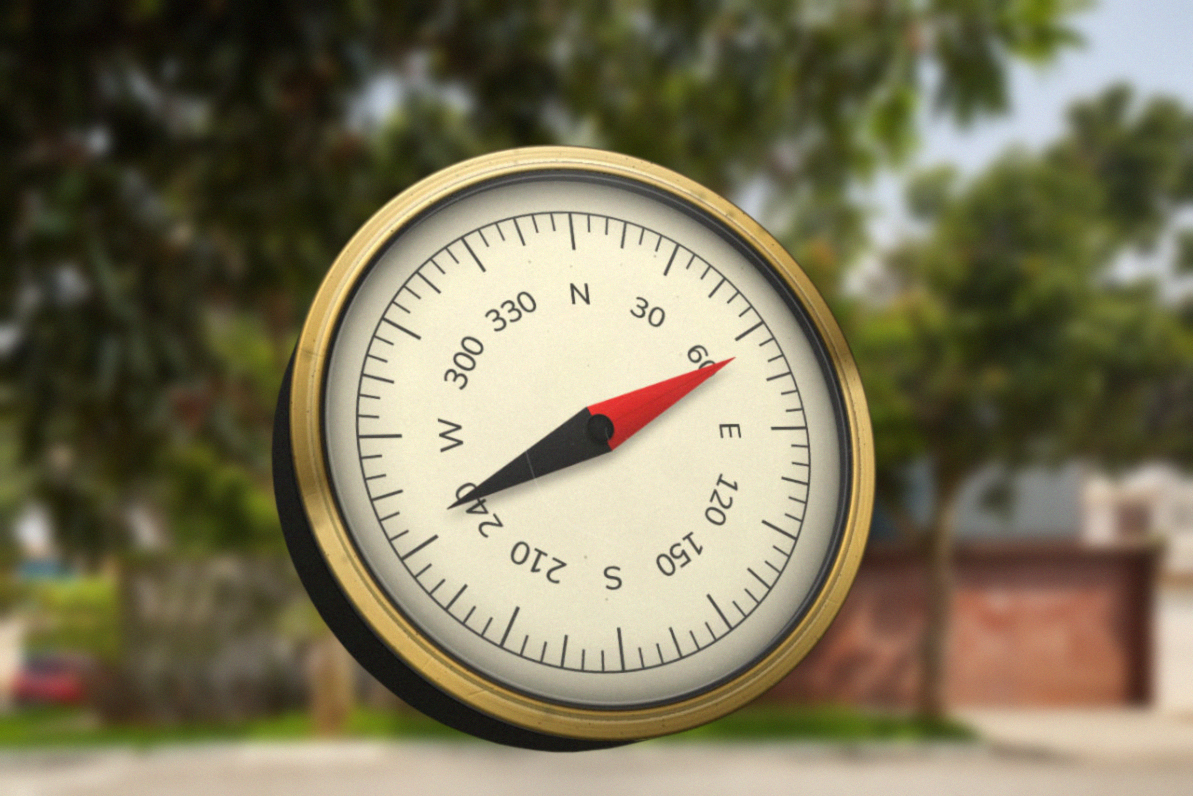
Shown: **65** °
